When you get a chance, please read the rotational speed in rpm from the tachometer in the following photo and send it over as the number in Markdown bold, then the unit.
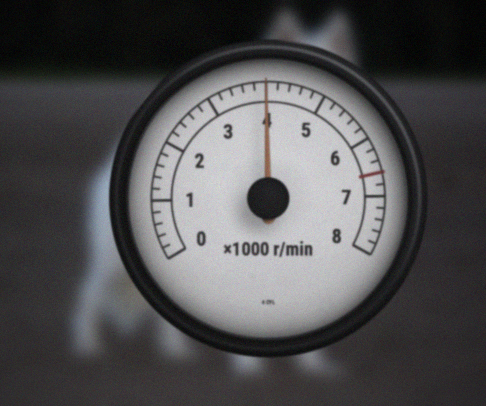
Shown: **4000** rpm
